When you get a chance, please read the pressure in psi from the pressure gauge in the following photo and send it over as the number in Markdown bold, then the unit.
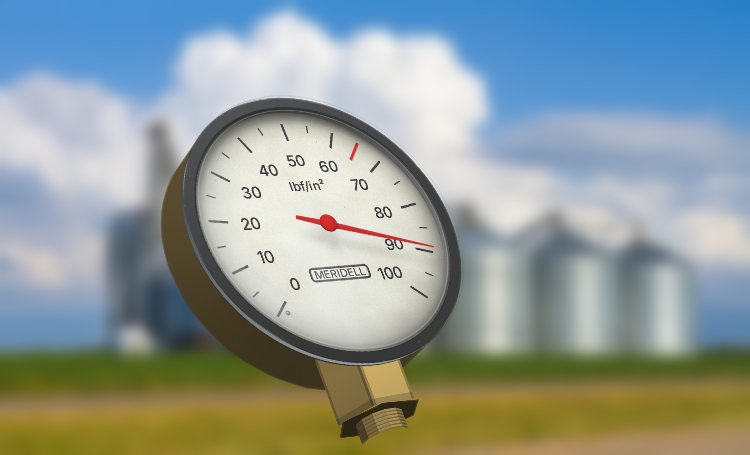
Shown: **90** psi
